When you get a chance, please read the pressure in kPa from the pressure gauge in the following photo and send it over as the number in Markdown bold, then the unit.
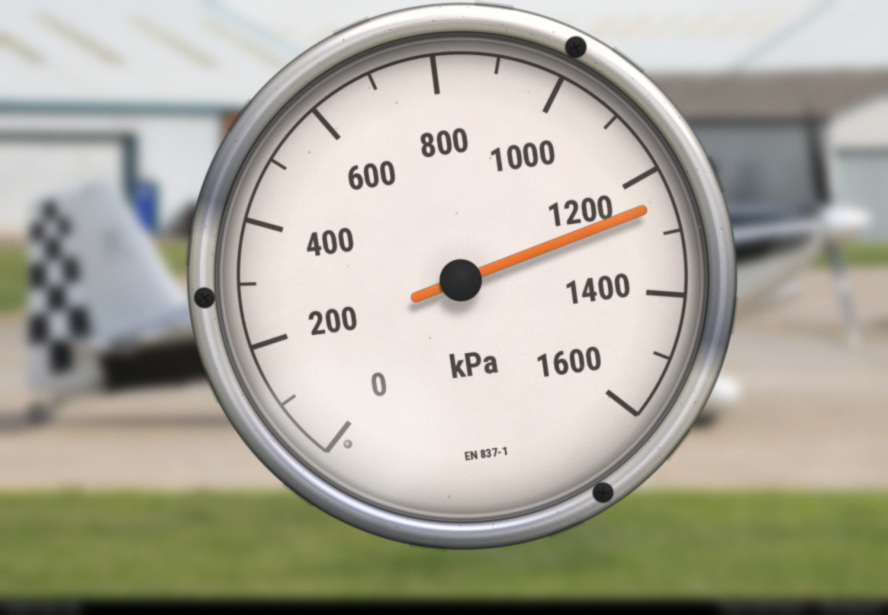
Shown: **1250** kPa
